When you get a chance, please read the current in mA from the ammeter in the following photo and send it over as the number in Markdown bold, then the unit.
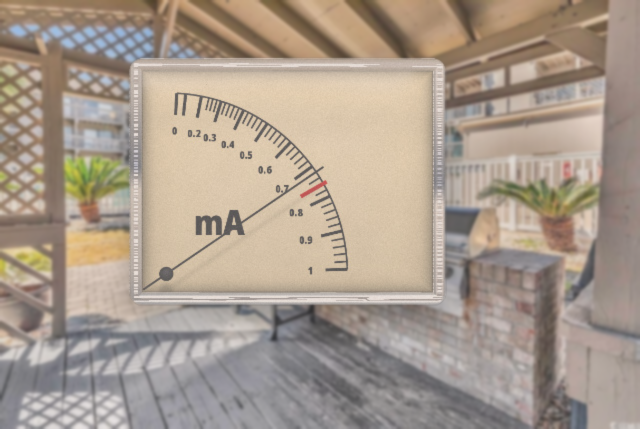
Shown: **0.72** mA
